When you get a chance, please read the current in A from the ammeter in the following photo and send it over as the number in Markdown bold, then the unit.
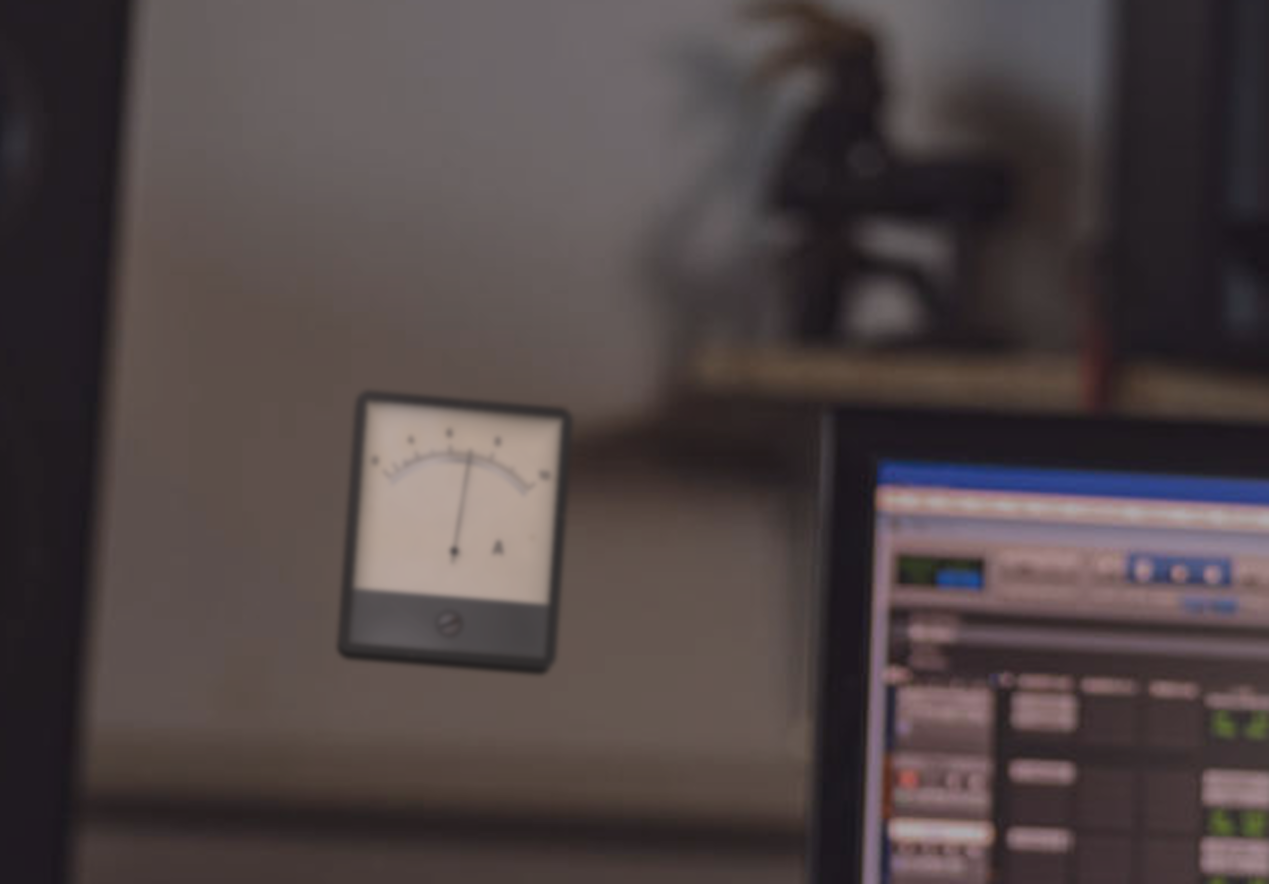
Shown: **7** A
